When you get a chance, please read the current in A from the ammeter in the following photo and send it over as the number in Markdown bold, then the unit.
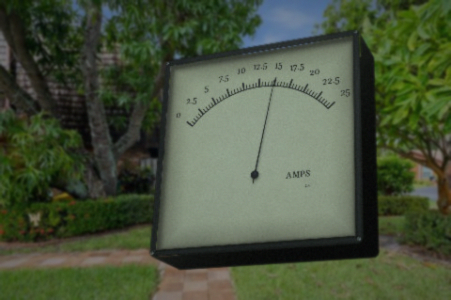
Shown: **15** A
